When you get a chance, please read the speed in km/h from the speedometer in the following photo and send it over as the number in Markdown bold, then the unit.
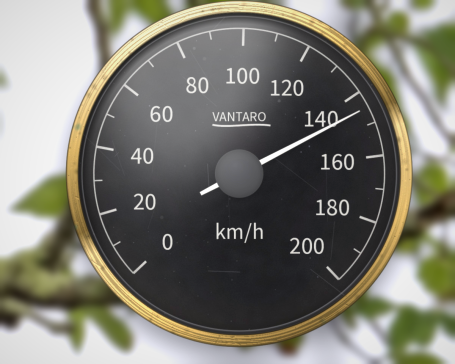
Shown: **145** km/h
